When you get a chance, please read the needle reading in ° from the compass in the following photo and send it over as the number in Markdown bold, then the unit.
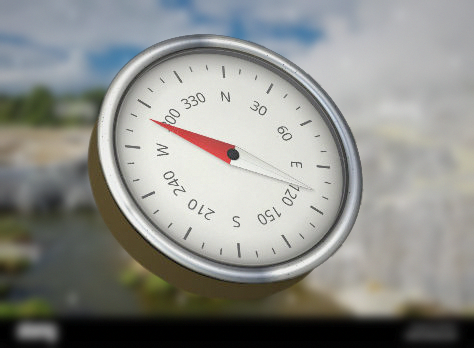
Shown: **290** °
